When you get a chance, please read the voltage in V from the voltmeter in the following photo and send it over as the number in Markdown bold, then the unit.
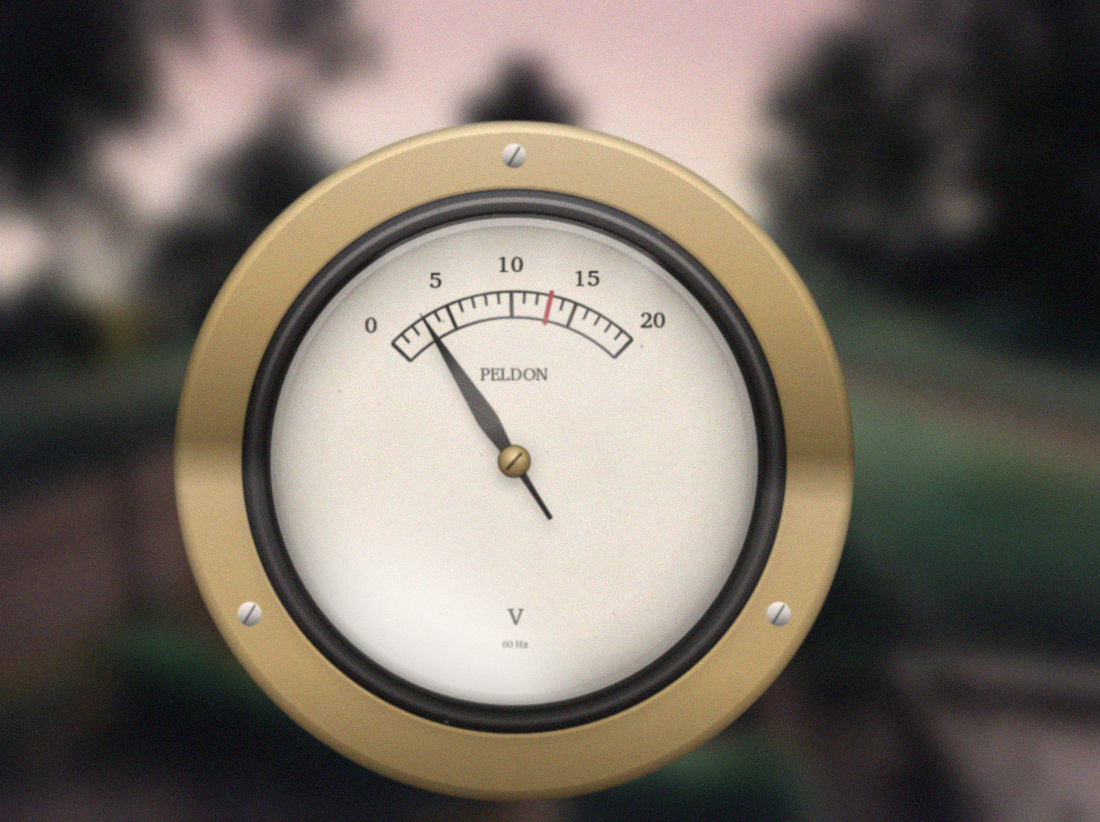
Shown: **3** V
